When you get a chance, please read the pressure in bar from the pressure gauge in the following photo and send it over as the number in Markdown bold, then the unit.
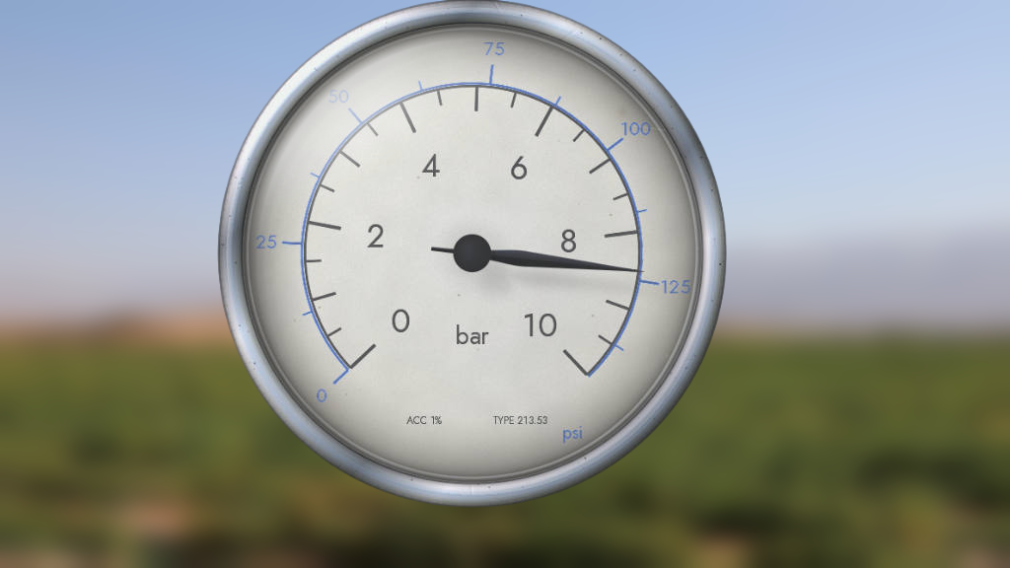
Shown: **8.5** bar
